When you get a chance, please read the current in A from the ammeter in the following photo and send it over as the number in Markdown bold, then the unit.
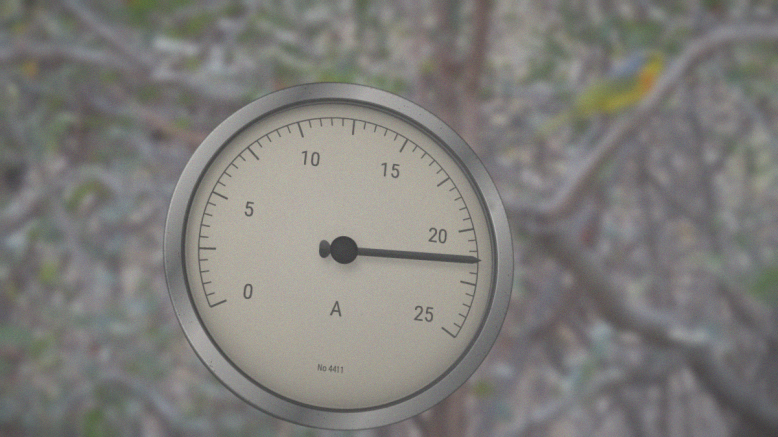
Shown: **21.5** A
